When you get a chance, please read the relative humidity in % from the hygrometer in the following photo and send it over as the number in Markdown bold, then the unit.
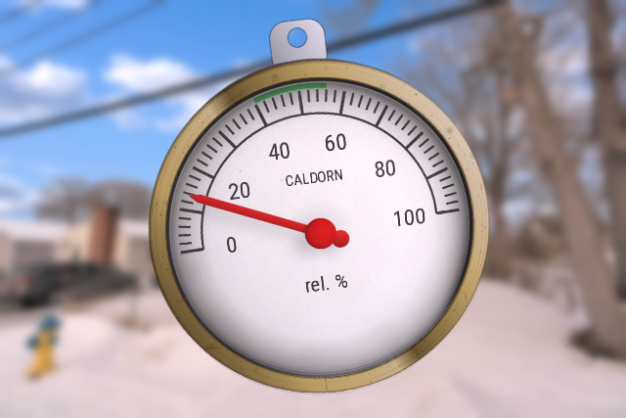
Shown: **14** %
